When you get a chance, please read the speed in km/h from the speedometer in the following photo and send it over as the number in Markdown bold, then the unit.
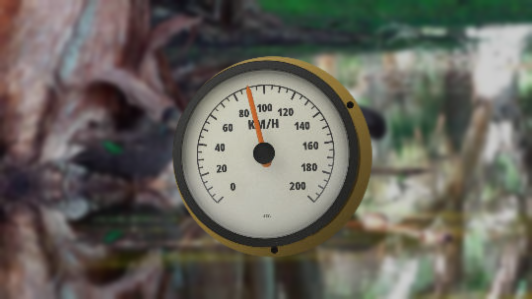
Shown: **90** km/h
